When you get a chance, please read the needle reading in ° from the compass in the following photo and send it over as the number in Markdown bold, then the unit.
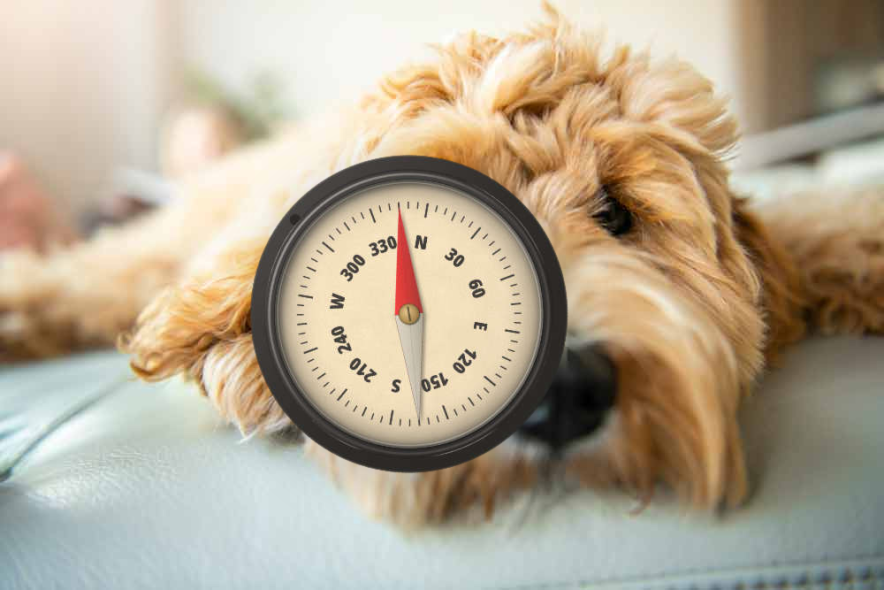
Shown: **345** °
